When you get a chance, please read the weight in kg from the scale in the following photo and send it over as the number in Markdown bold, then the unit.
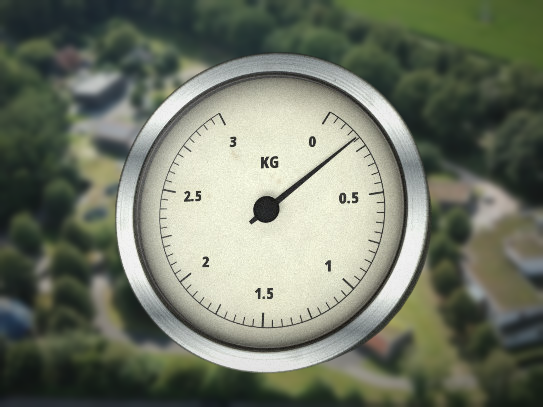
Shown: **0.2** kg
